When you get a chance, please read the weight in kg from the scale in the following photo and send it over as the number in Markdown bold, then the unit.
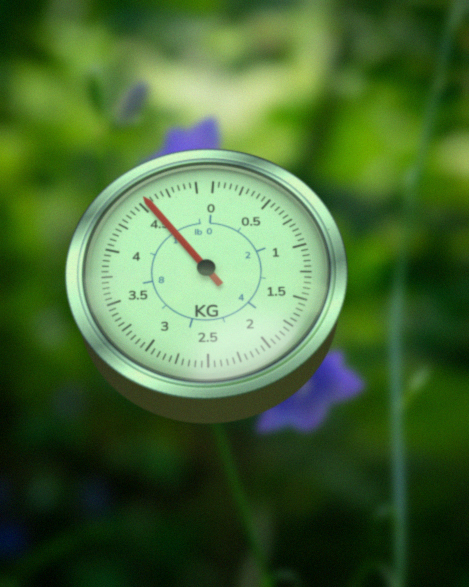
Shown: **4.55** kg
